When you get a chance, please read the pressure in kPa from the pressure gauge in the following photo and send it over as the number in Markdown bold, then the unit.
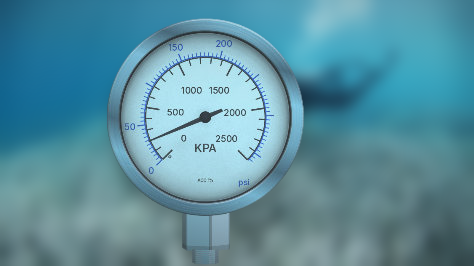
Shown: **200** kPa
